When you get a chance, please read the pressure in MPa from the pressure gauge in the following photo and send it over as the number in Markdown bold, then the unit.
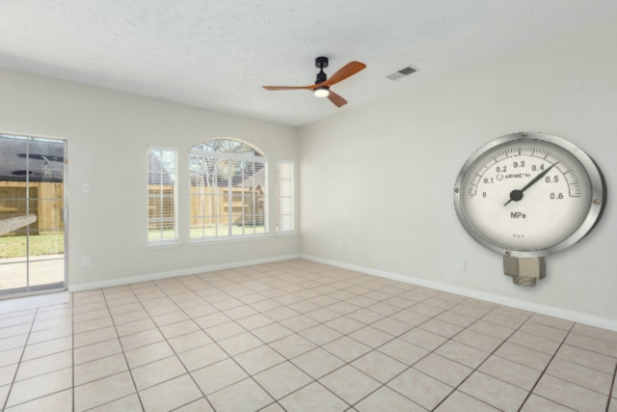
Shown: **0.45** MPa
